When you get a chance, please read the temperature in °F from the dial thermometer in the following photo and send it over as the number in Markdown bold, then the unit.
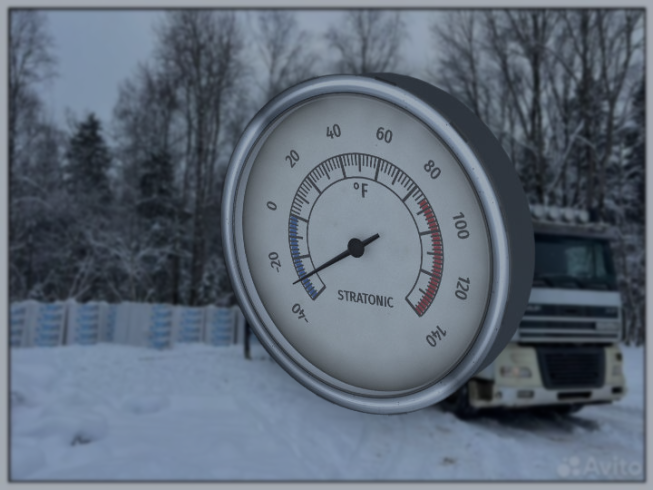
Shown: **-30** °F
